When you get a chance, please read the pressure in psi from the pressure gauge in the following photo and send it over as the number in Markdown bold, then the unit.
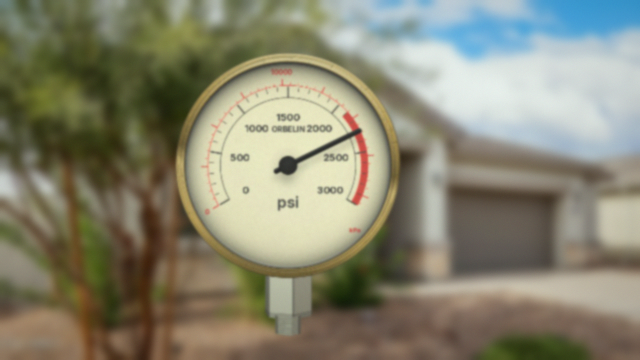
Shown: **2300** psi
